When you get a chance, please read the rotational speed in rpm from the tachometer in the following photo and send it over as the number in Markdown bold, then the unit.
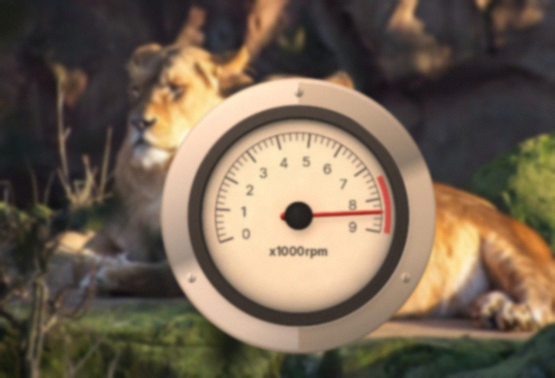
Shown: **8400** rpm
